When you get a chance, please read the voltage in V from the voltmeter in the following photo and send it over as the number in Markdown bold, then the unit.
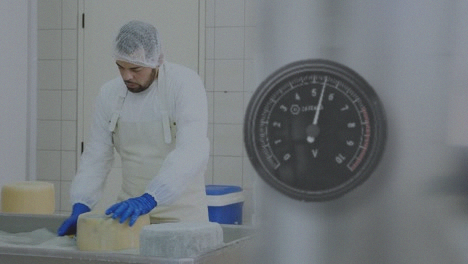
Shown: **5.5** V
